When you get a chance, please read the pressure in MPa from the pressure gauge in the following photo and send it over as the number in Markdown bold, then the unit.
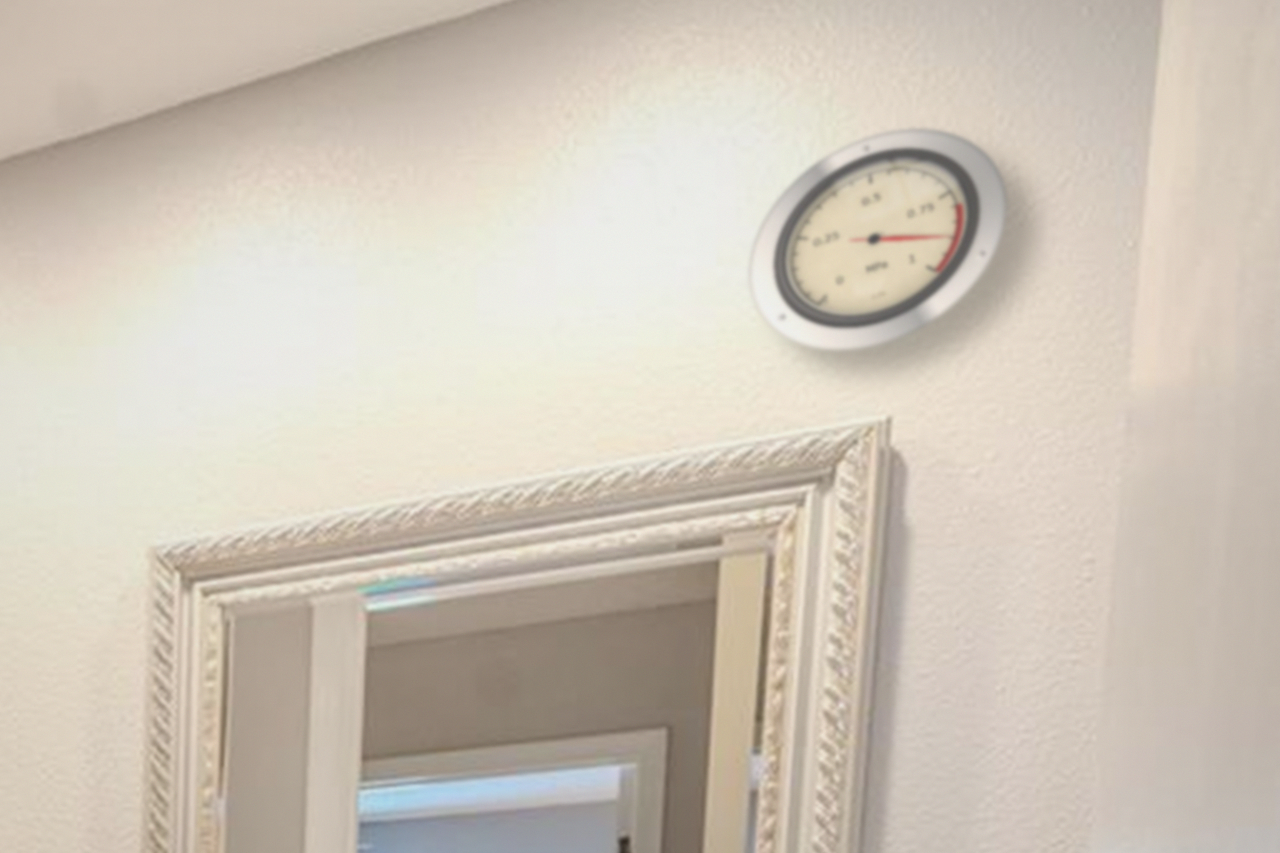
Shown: **0.9** MPa
